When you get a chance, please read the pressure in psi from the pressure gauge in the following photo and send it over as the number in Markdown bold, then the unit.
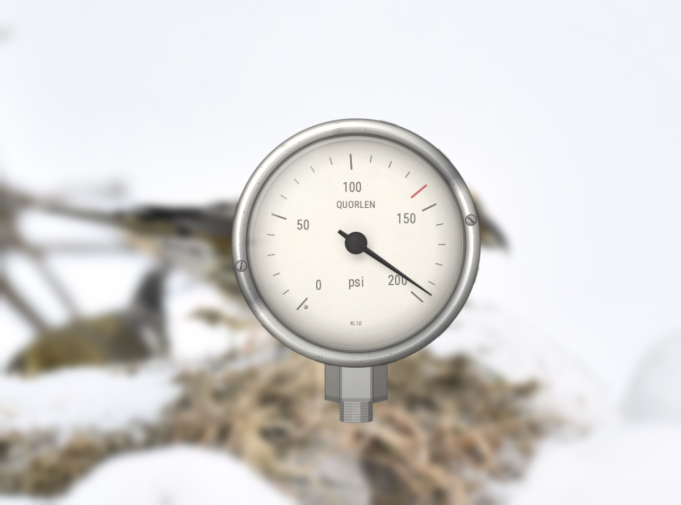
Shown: **195** psi
